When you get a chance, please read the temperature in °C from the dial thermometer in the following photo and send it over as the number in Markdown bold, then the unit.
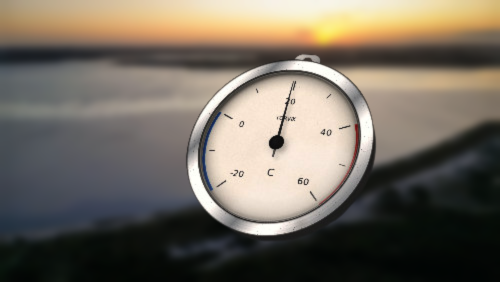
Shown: **20** °C
